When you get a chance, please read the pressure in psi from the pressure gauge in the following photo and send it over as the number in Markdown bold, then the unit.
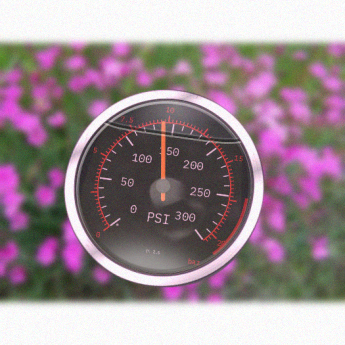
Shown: **140** psi
